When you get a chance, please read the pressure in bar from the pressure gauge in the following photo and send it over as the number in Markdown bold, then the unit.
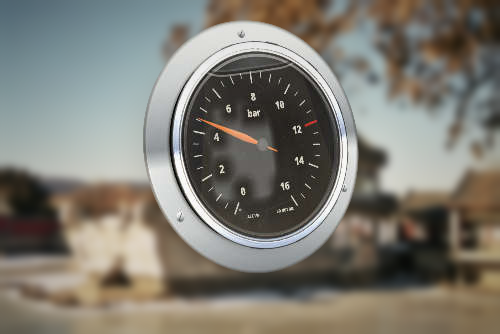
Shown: **4.5** bar
